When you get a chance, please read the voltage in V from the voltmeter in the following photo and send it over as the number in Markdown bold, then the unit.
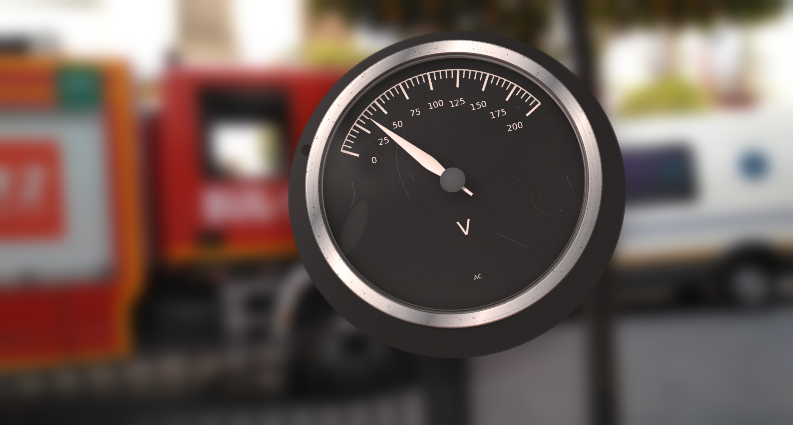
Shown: **35** V
